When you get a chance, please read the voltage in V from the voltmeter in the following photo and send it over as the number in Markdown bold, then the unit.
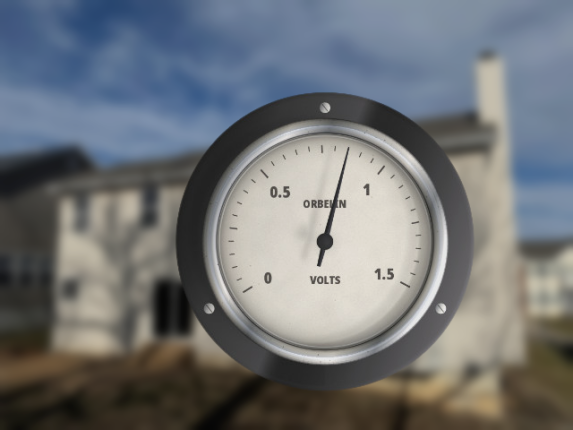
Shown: **0.85** V
